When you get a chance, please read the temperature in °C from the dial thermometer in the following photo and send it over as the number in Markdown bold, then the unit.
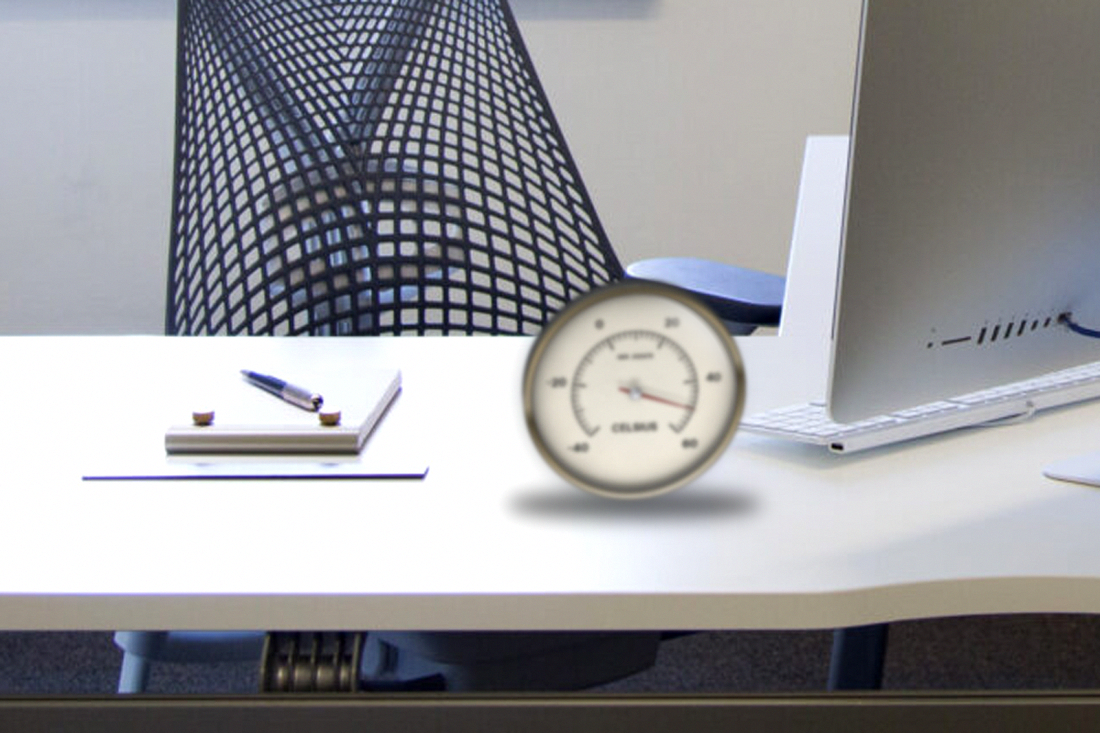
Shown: **50** °C
